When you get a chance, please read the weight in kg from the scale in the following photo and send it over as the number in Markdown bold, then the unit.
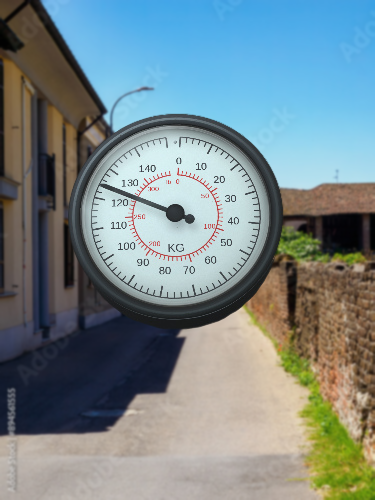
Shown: **124** kg
